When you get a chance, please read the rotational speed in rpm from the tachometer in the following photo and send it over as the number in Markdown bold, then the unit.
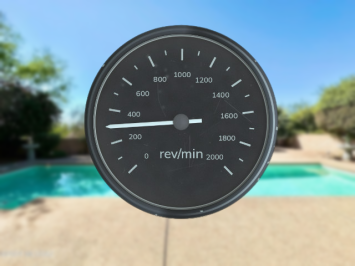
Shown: **300** rpm
